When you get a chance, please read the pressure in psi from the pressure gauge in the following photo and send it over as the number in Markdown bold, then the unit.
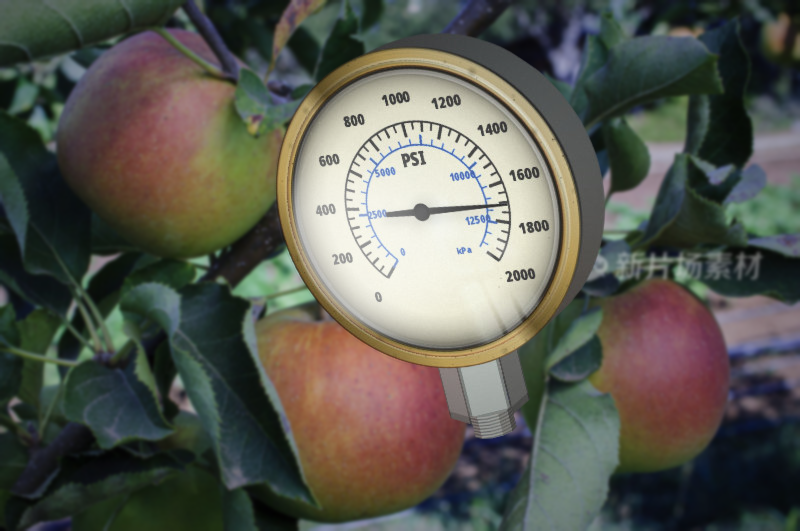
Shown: **1700** psi
